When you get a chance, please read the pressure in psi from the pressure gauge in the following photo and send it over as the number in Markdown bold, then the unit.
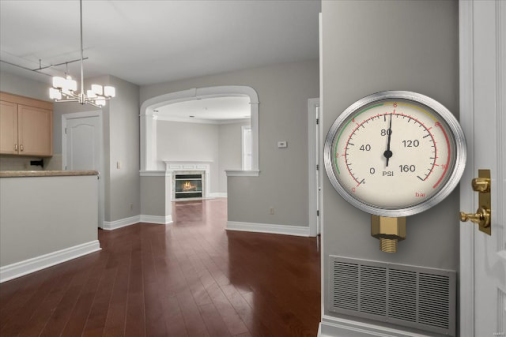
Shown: **85** psi
